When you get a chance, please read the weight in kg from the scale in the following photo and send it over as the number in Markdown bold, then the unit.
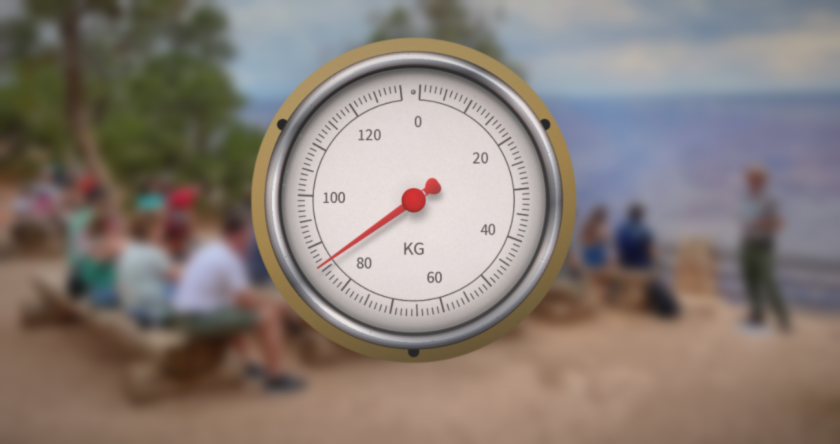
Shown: **86** kg
